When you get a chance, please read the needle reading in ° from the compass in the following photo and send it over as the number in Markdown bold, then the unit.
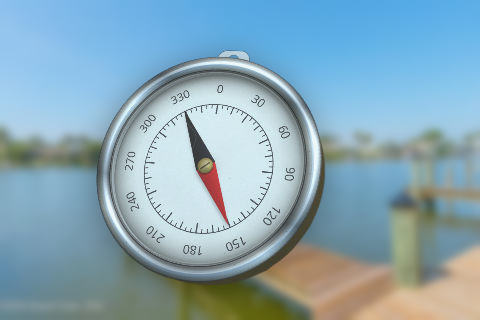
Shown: **150** °
